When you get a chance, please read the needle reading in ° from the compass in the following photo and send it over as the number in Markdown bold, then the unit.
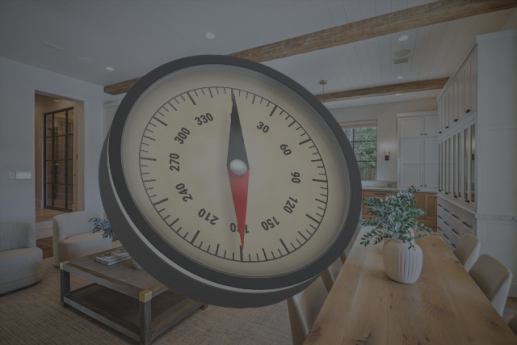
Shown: **180** °
